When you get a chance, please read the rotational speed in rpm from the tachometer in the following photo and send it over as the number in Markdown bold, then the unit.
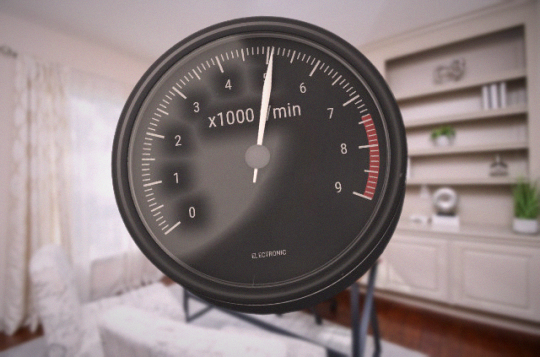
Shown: **5100** rpm
